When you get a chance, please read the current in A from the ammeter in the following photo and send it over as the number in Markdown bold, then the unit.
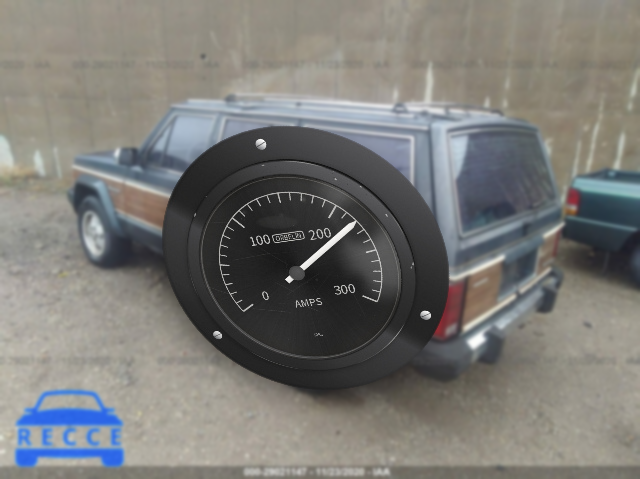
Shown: **220** A
